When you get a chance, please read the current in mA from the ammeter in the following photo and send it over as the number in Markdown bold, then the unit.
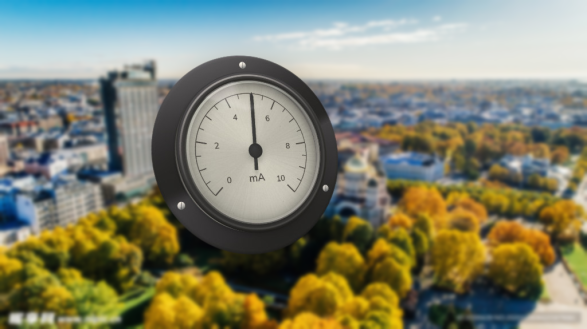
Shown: **5** mA
